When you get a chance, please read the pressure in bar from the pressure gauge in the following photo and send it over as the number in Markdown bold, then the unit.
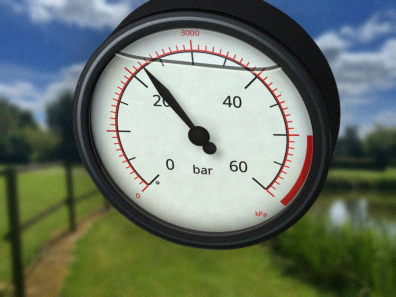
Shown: **22.5** bar
